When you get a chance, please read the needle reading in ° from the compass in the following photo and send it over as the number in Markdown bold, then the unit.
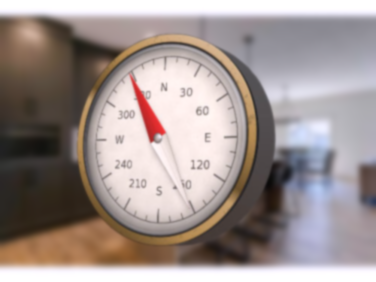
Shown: **330** °
